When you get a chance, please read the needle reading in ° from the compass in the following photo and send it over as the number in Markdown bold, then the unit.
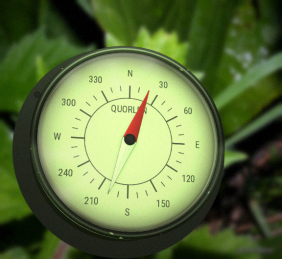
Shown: **20** °
